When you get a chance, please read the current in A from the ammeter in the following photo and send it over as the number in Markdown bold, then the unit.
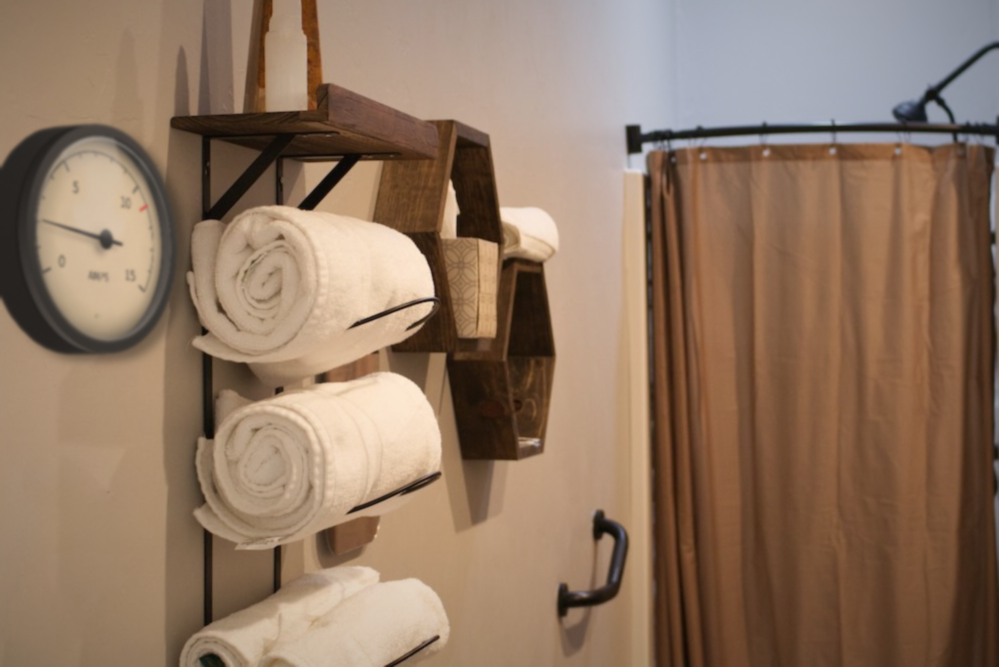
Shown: **2** A
